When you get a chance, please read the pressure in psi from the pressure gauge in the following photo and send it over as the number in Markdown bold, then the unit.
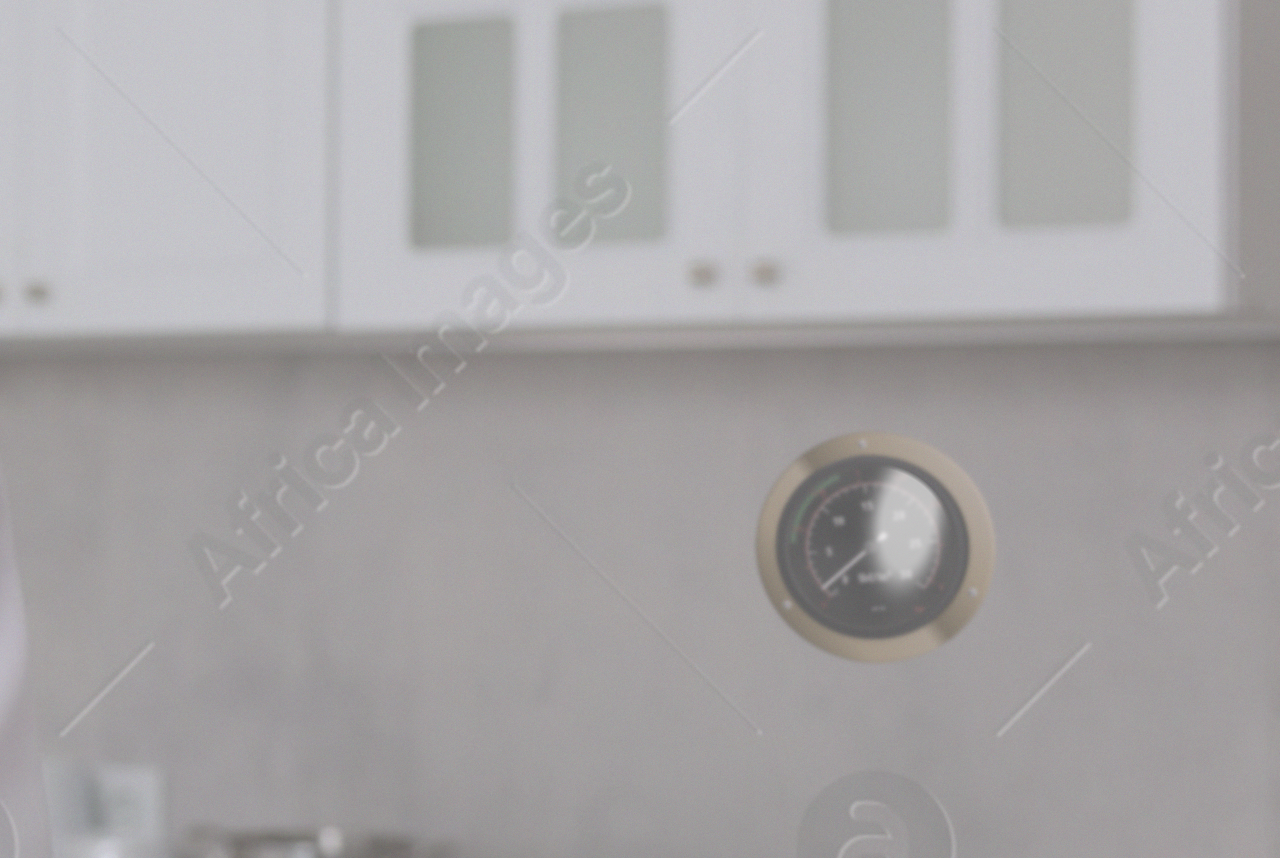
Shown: **1** psi
